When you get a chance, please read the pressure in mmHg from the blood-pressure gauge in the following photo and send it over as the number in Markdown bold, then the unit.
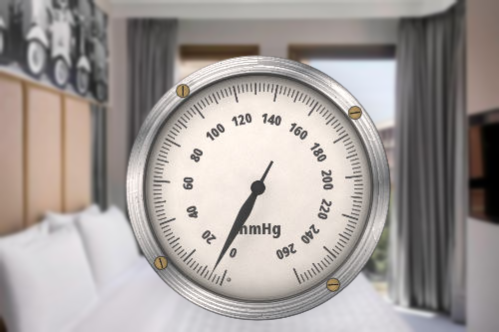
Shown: **6** mmHg
